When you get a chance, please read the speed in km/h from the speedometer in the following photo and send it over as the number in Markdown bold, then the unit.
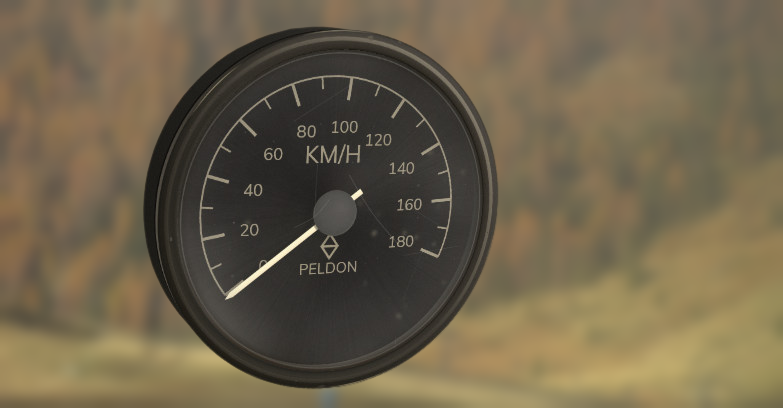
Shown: **0** km/h
